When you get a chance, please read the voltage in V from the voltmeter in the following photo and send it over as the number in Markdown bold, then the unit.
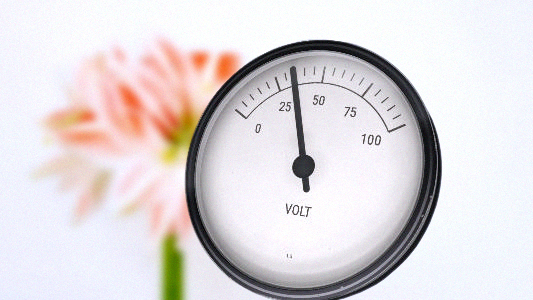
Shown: **35** V
